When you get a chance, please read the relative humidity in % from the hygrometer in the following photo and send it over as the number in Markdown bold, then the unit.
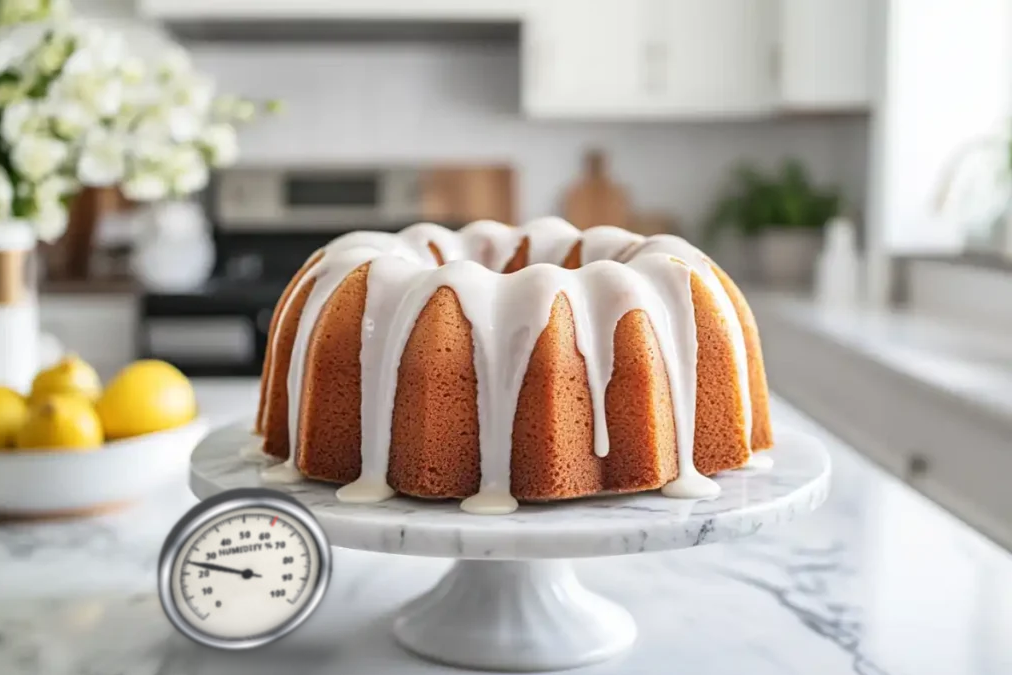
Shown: **25** %
